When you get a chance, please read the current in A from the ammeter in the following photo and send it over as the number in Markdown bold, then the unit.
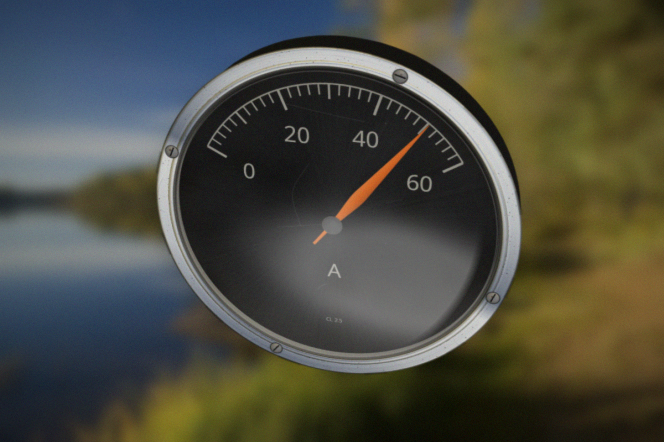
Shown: **50** A
